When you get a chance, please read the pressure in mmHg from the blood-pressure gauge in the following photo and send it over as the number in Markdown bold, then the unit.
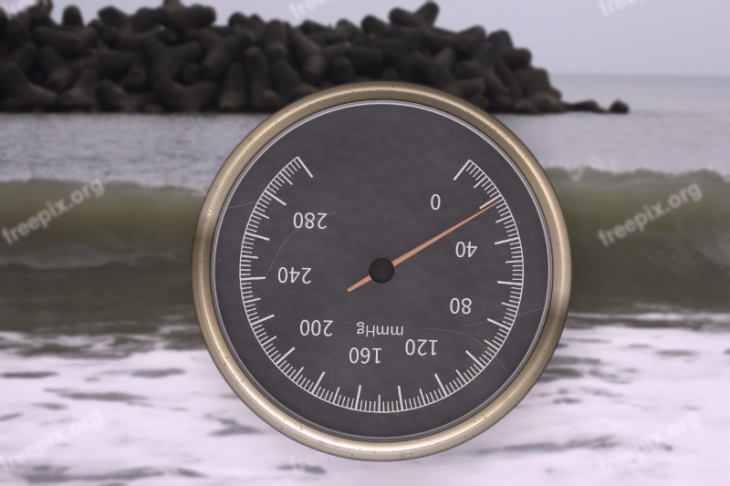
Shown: **22** mmHg
